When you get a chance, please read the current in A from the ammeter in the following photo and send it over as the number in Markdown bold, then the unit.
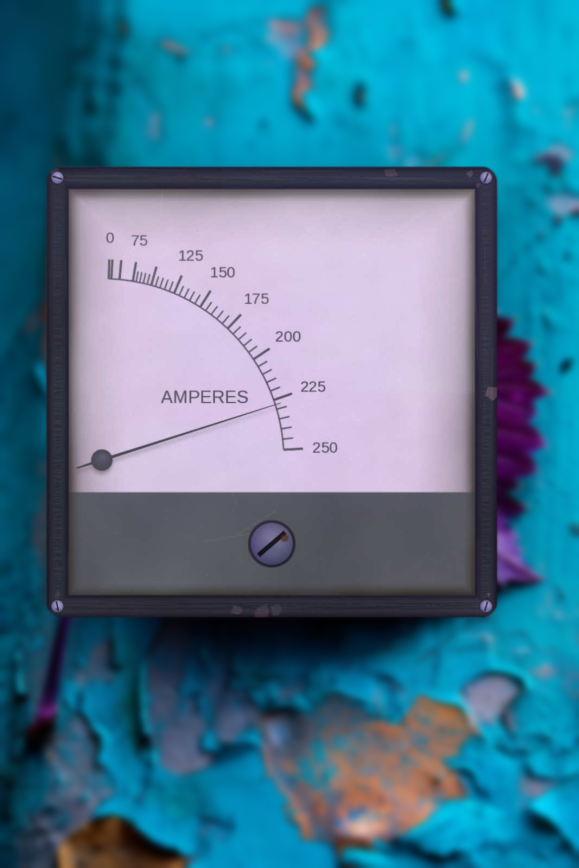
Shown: **227.5** A
